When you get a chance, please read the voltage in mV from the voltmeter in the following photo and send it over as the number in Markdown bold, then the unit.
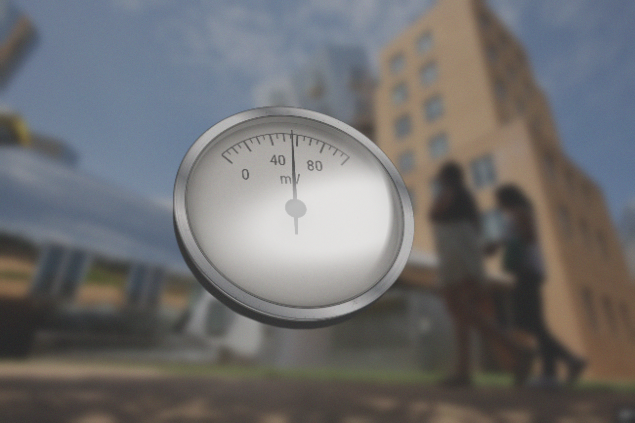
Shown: **55** mV
